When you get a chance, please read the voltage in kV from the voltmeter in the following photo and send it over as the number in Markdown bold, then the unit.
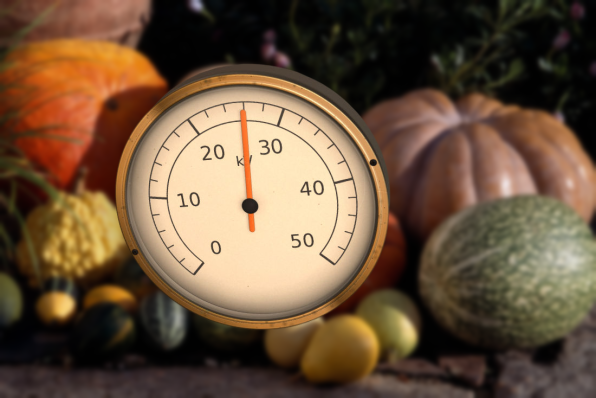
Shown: **26** kV
